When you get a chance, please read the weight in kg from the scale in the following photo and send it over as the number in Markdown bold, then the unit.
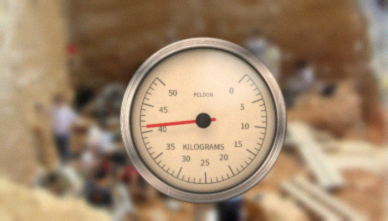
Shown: **41** kg
